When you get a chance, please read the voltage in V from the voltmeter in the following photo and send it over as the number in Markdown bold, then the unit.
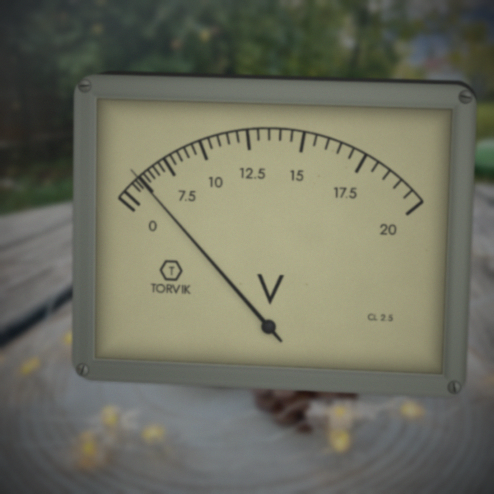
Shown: **5** V
